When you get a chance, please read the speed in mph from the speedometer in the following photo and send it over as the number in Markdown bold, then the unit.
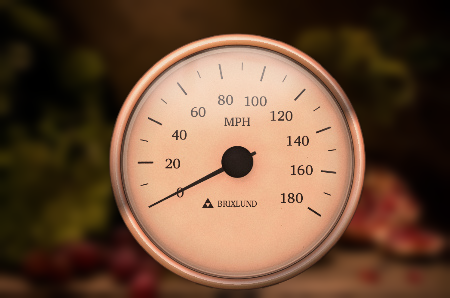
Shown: **0** mph
